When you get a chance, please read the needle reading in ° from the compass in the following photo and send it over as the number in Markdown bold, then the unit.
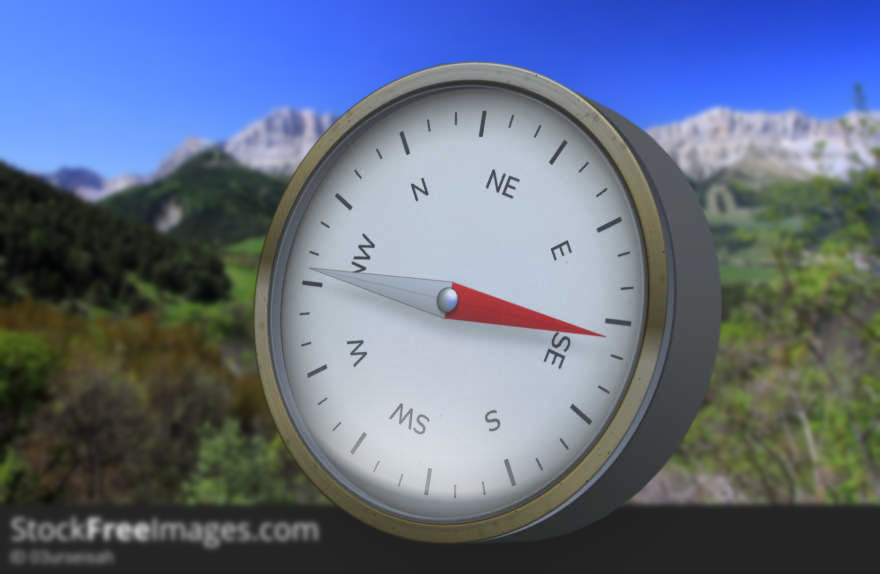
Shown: **125** °
